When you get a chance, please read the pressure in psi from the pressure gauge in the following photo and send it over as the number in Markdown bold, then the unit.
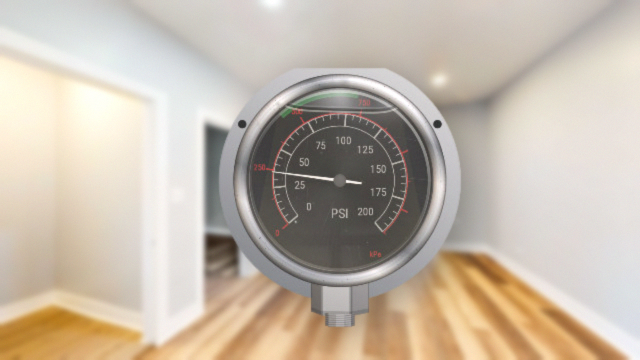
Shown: **35** psi
